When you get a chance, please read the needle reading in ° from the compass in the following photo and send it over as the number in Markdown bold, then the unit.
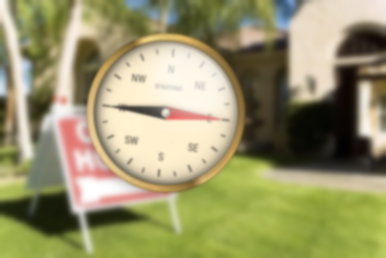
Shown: **90** °
